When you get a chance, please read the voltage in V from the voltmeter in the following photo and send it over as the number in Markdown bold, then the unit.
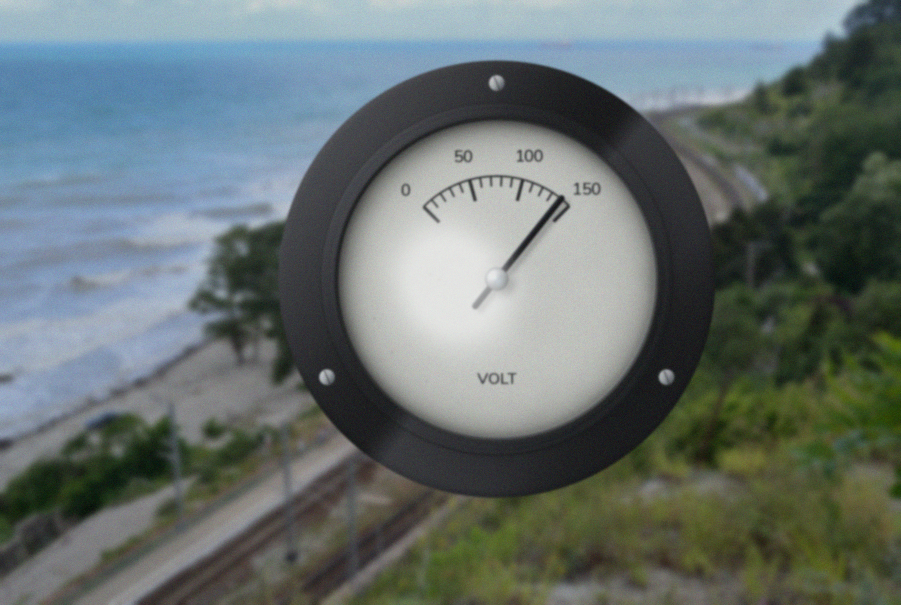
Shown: **140** V
